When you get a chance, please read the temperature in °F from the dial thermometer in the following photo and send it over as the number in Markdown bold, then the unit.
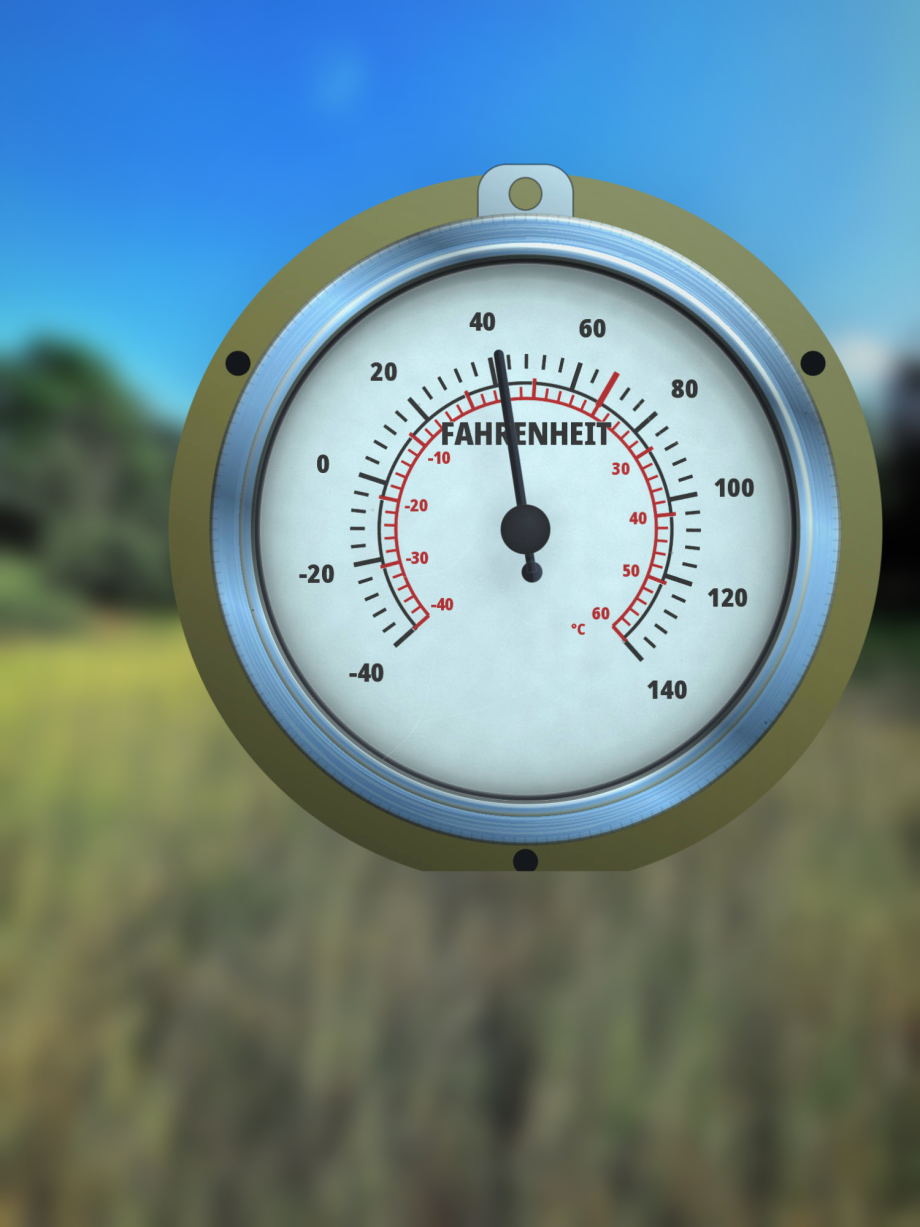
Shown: **42** °F
